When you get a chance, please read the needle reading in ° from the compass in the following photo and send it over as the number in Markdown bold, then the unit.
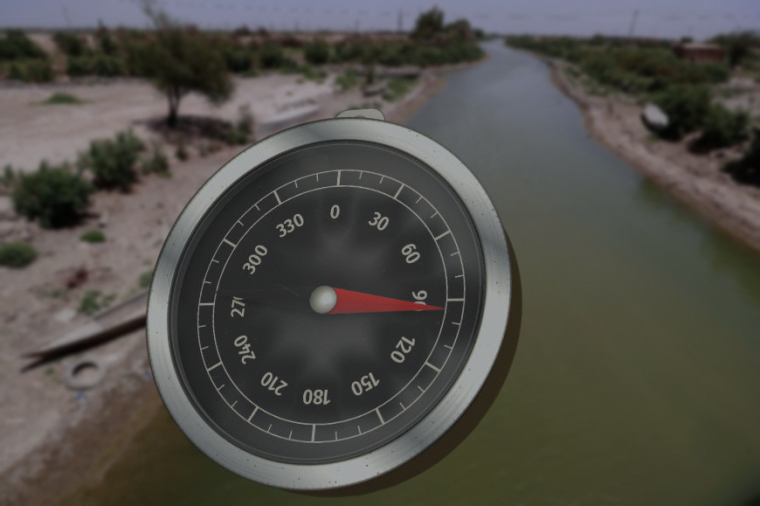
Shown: **95** °
